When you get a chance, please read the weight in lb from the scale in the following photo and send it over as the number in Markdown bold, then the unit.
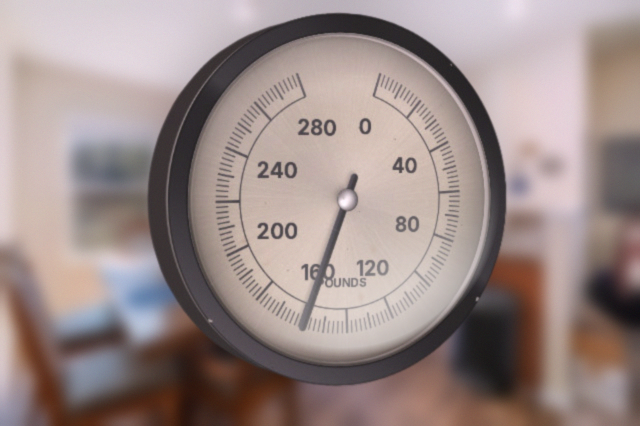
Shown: **160** lb
